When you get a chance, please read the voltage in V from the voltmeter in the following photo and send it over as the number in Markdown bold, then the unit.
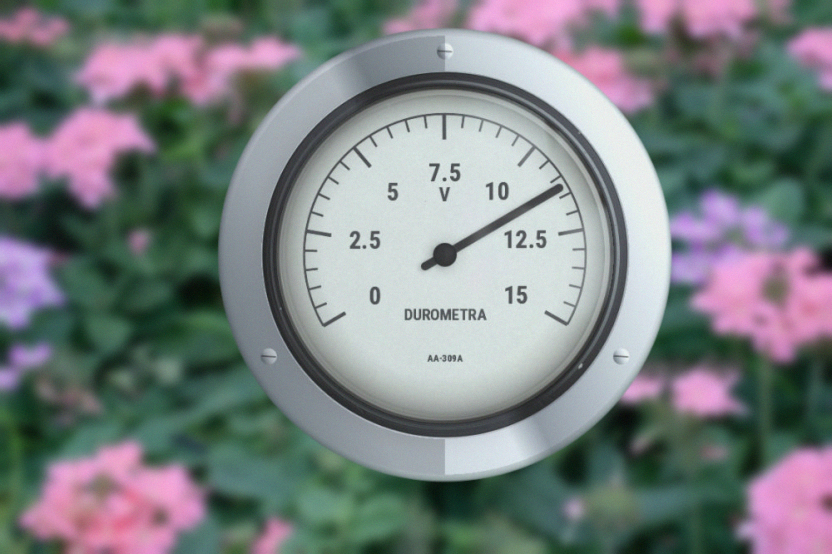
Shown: **11.25** V
